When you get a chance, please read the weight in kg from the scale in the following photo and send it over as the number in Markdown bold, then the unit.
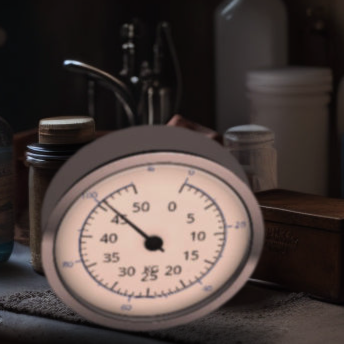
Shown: **46** kg
